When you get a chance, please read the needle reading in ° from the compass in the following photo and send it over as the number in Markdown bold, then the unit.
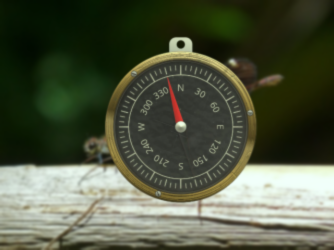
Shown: **345** °
